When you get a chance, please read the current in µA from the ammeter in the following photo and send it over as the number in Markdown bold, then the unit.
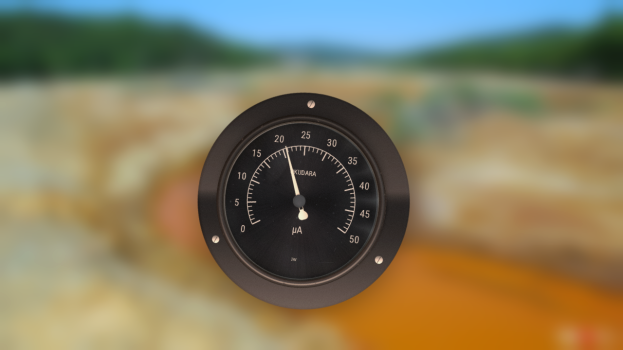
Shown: **21** µA
